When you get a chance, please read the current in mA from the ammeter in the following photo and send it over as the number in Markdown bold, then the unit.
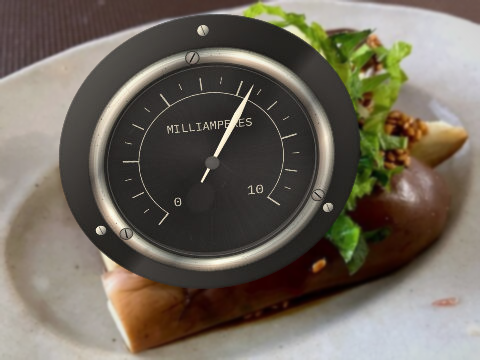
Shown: **6.25** mA
